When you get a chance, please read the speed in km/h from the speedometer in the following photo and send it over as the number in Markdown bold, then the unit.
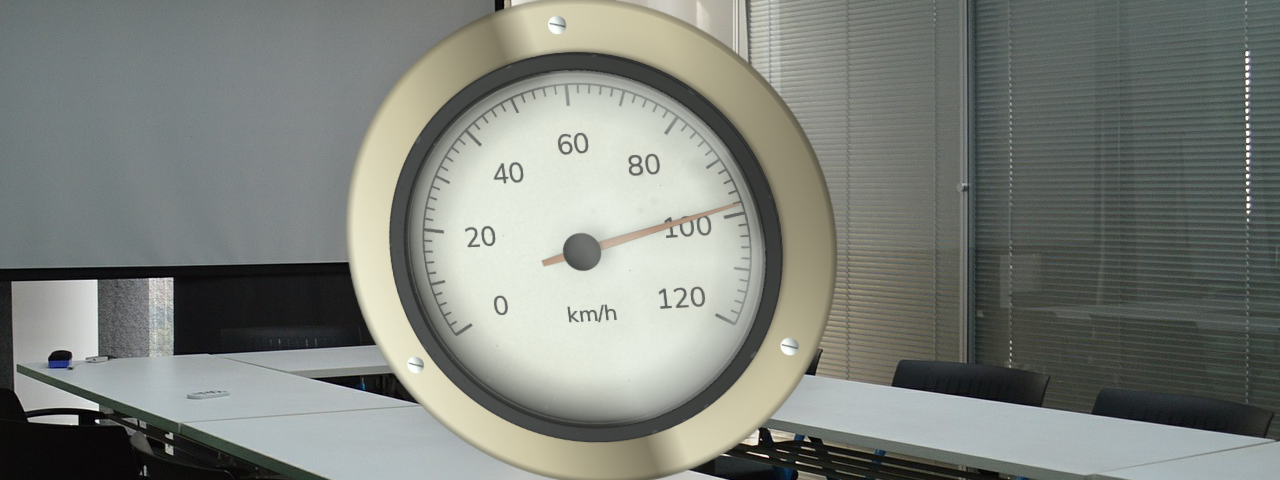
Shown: **98** km/h
